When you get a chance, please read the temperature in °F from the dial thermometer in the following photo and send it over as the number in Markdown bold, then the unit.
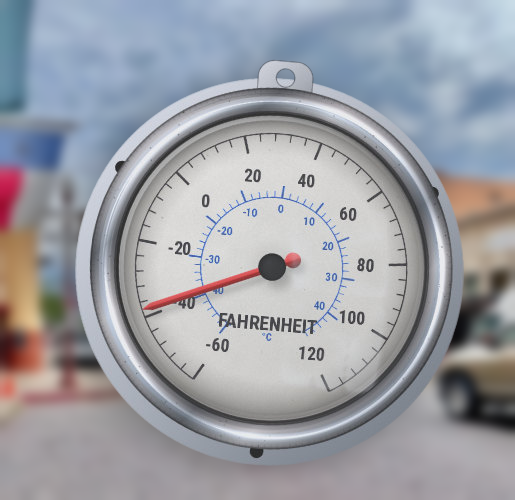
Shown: **-38** °F
